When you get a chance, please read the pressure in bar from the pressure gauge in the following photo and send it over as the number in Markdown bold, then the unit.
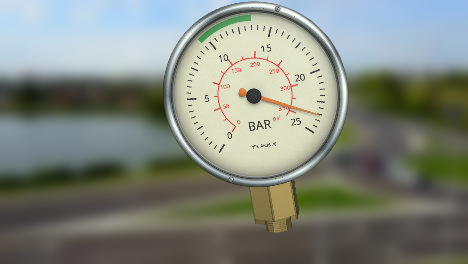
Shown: **23.5** bar
